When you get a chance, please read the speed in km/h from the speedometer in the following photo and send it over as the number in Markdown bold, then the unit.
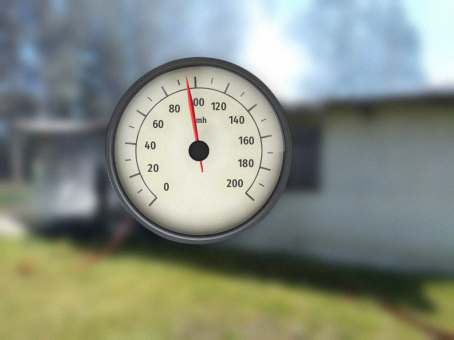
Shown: **95** km/h
